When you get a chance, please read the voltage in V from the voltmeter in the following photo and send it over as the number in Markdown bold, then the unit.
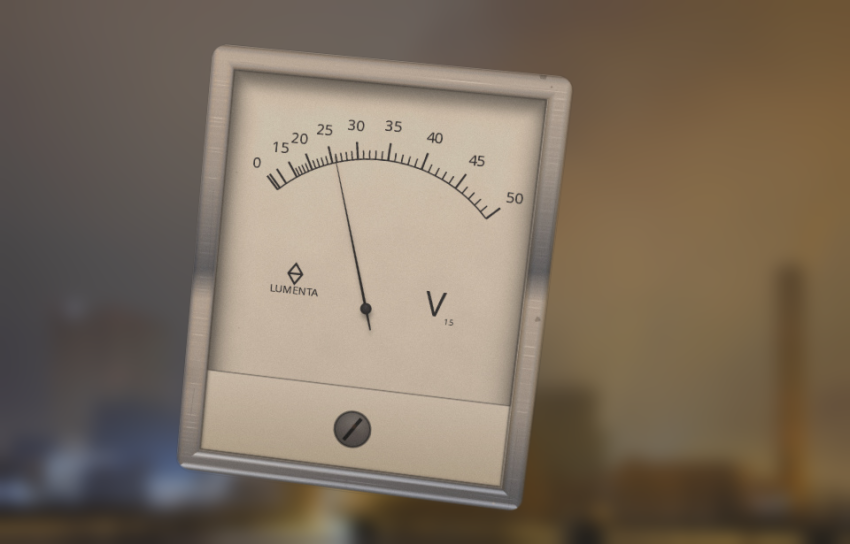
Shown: **26** V
